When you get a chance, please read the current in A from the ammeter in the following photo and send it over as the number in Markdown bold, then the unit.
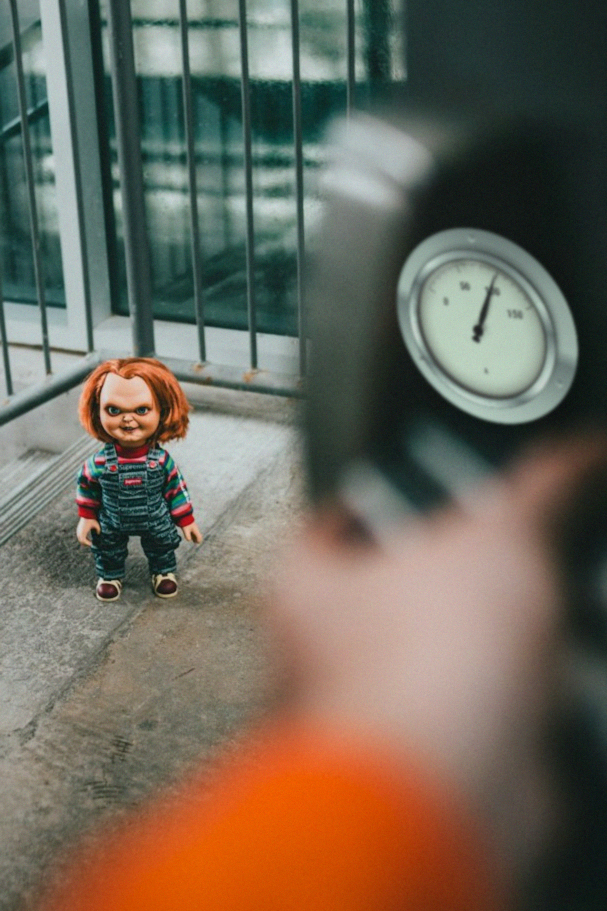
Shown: **100** A
